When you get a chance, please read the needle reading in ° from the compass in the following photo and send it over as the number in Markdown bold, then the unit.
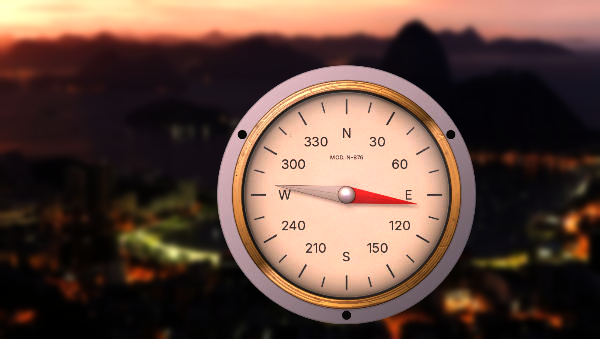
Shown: **97.5** °
